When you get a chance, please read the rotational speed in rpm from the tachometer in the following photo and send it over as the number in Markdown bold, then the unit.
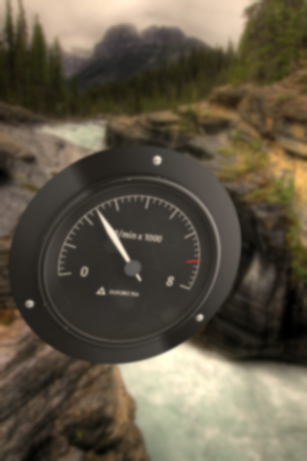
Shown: **2400** rpm
